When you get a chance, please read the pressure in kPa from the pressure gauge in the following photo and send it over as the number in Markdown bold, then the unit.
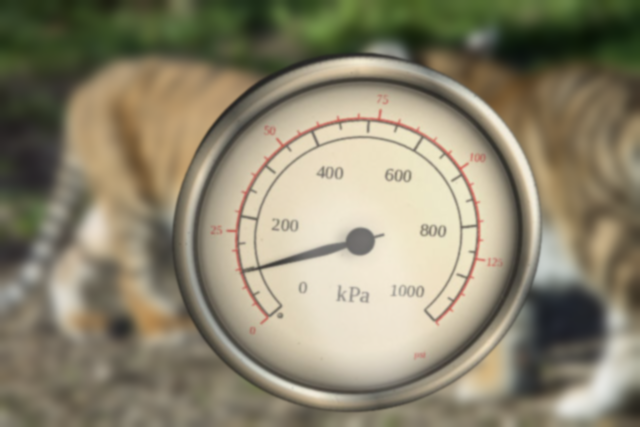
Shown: **100** kPa
